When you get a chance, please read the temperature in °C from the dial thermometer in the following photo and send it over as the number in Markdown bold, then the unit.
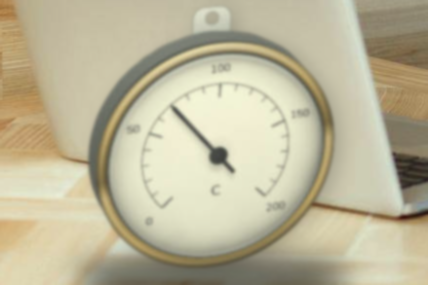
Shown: **70** °C
